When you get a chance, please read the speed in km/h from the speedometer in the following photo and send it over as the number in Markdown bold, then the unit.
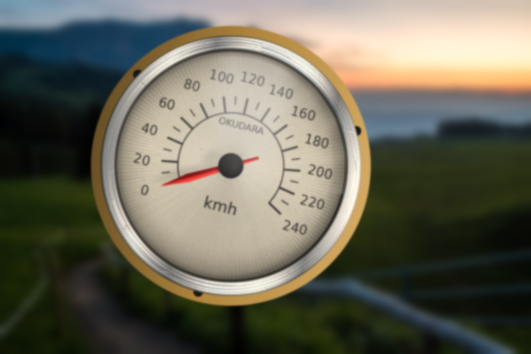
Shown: **0** km/h
